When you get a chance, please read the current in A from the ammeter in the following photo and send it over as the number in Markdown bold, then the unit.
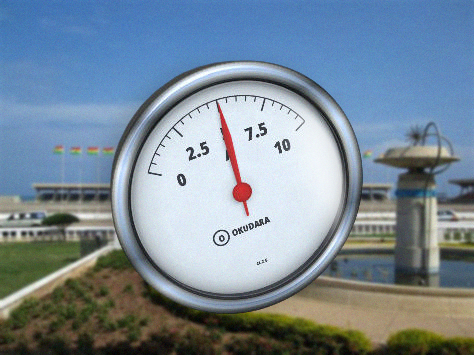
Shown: **5** A
